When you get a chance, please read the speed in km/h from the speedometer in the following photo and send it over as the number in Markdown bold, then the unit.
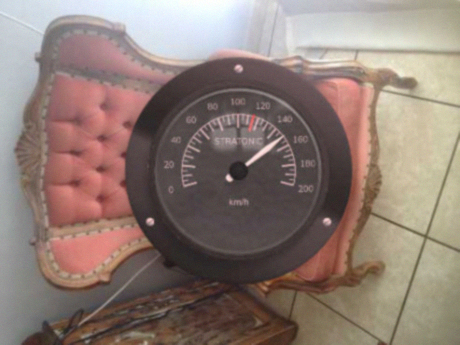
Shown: **150** km/h
